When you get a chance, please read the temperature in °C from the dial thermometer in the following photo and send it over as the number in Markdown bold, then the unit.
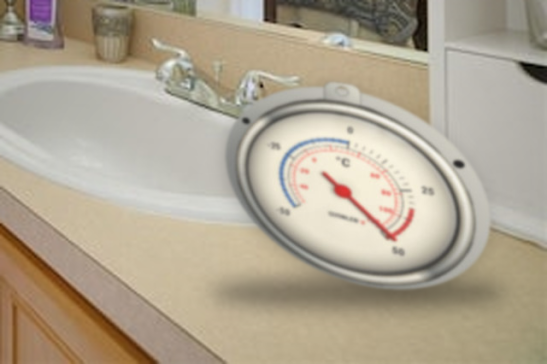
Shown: **47.5** °C
